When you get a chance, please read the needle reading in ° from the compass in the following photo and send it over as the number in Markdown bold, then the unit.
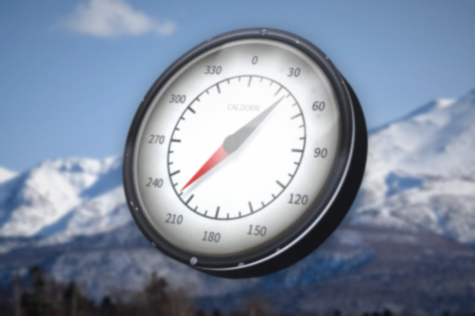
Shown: **220** °
